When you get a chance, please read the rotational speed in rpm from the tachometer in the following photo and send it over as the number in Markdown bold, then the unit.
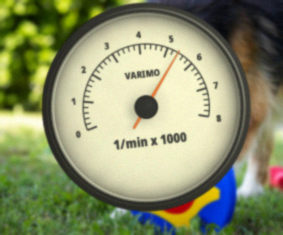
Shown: **5400** rpm
